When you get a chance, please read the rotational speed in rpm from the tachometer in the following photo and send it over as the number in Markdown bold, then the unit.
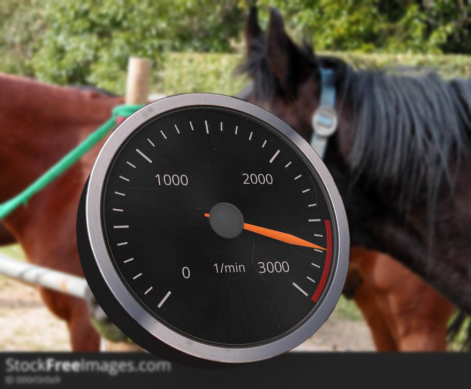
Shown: **2700** rpm
